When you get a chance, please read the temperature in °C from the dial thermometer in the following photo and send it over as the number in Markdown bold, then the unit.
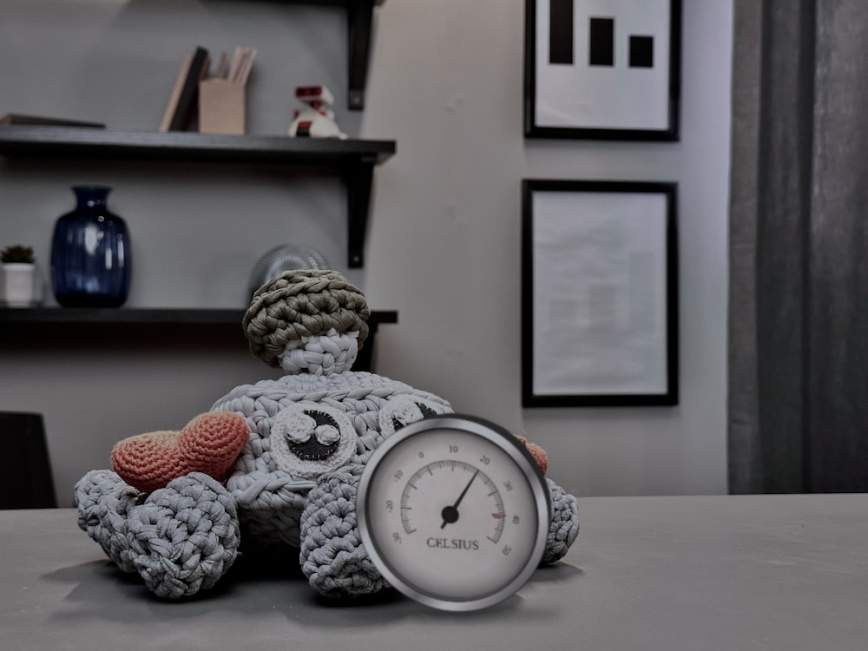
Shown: **20** °C
